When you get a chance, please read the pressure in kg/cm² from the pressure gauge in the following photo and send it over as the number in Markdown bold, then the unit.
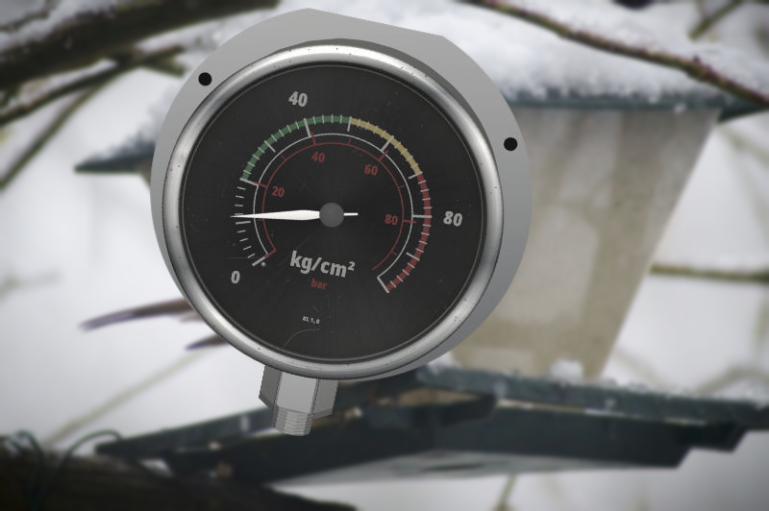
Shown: **12** kg/cm²
